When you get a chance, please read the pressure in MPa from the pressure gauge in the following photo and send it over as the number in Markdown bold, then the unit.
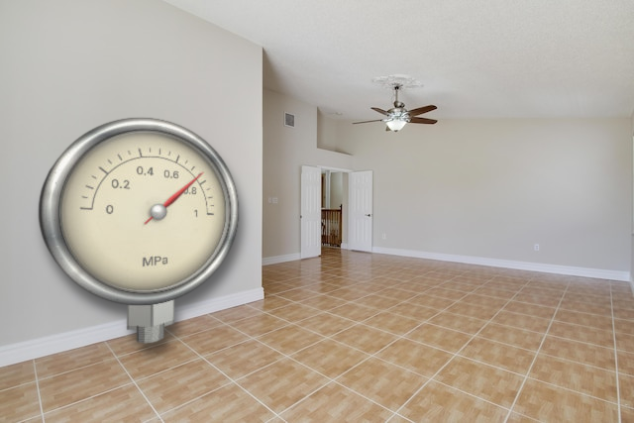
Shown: **0.75** MPa
